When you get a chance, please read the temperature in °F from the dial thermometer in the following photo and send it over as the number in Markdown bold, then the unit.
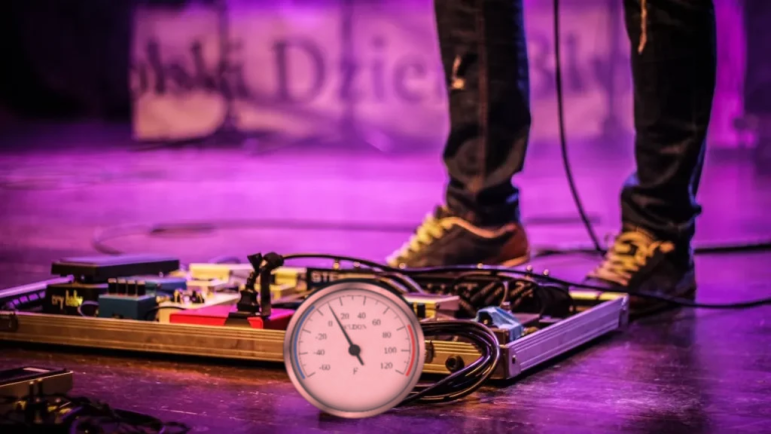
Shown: **10** °F
